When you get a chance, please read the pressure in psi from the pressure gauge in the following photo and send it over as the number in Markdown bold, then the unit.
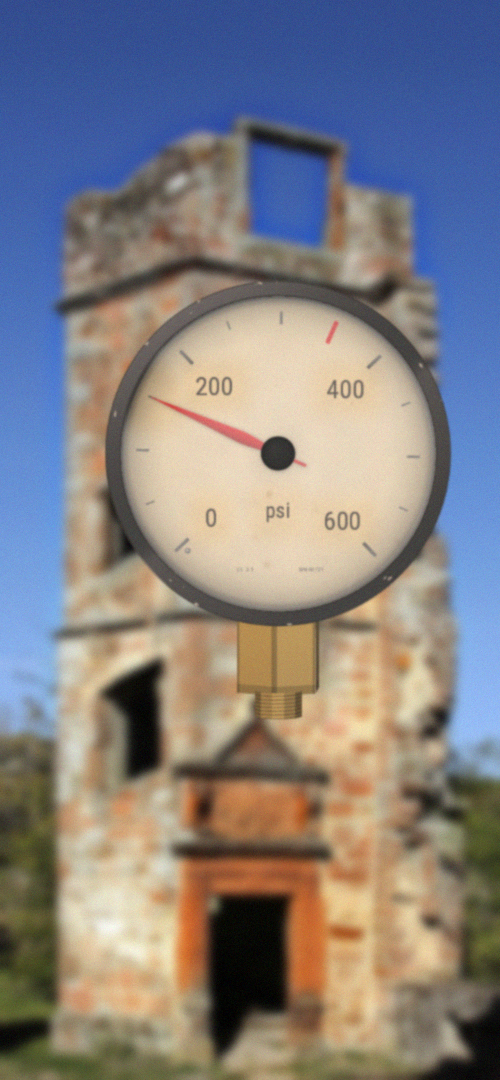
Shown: **150** psi
